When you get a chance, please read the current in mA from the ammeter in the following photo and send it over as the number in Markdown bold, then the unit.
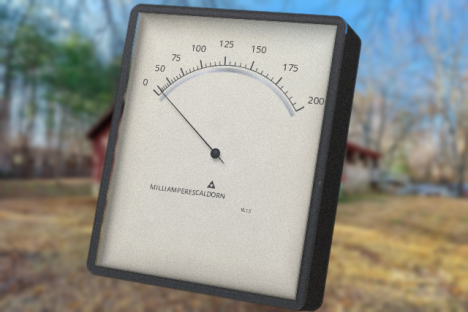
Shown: **25** mA
